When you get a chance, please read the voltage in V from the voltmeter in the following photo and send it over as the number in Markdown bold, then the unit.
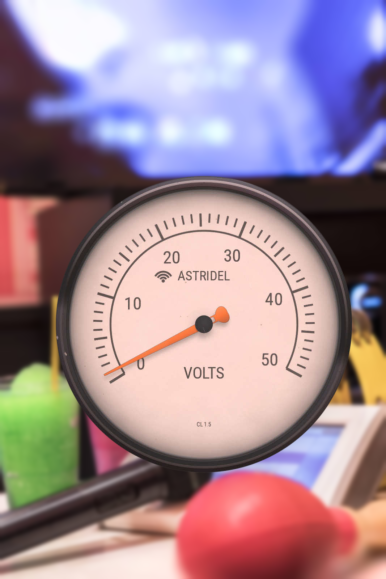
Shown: **1** V
